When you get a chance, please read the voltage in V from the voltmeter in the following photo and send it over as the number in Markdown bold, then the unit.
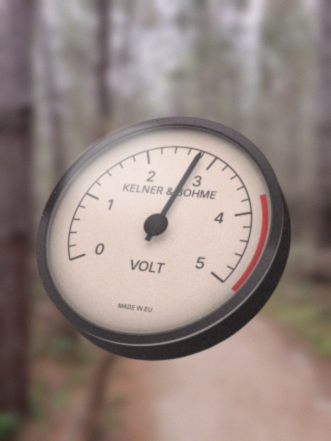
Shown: **2.8** V
